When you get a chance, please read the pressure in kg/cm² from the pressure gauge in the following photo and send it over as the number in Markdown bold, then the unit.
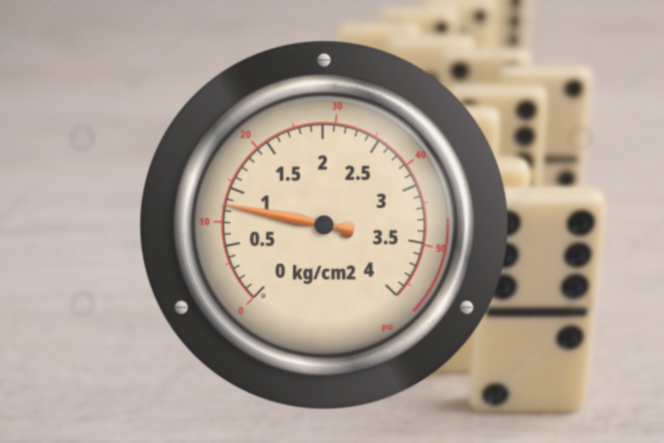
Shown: **0.85** kg/cm²
